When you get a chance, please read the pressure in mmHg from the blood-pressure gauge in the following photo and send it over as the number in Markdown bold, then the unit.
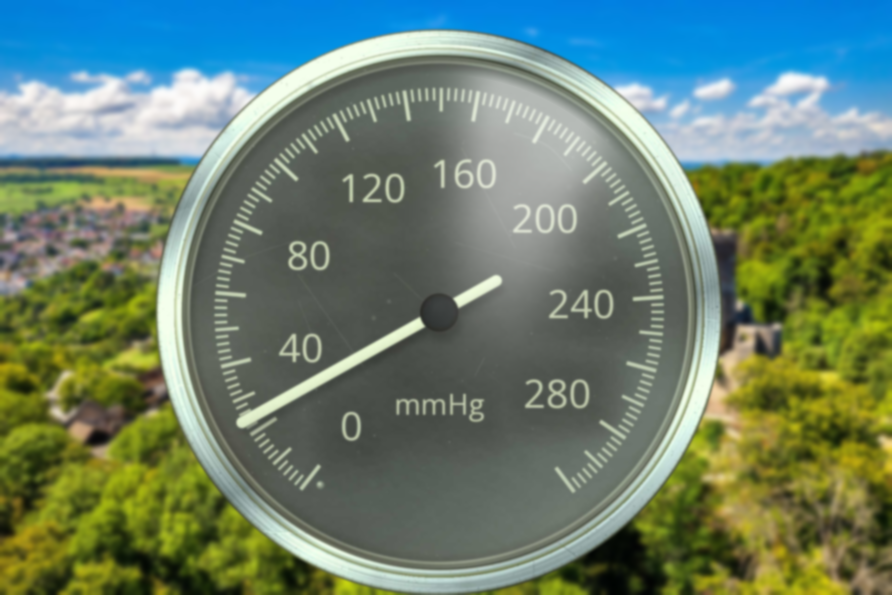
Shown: **24** mmHg
